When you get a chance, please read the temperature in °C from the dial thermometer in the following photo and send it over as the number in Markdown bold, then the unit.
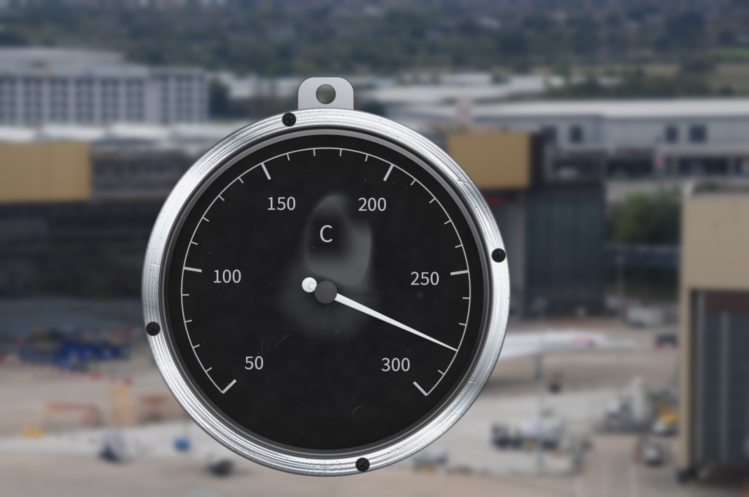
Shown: **280** °C
